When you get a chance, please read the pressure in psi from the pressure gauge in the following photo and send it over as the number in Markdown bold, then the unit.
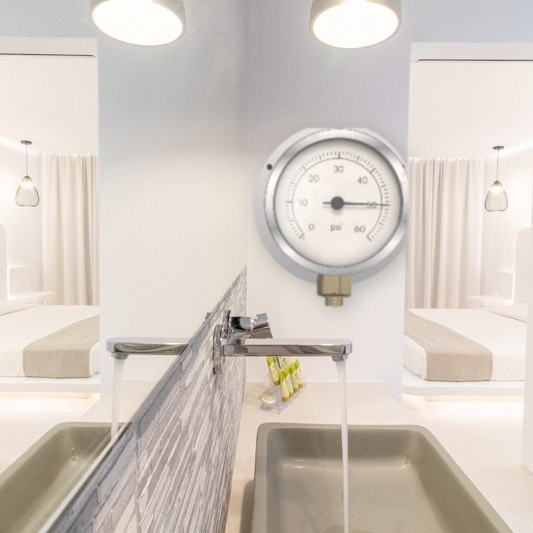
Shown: **50** psi
